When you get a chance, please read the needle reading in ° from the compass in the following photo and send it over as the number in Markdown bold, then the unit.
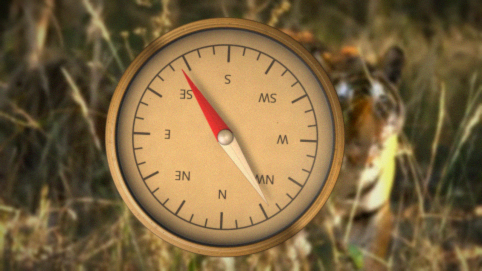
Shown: **145** °
